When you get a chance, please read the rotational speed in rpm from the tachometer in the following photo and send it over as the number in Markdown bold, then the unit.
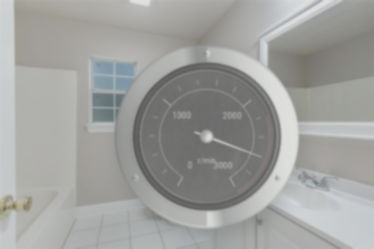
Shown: **2600** rpm
